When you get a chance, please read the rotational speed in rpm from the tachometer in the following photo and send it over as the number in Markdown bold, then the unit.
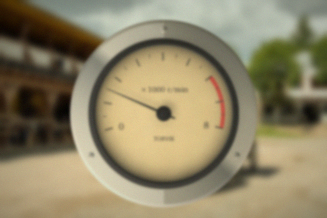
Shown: **1500** rpm
